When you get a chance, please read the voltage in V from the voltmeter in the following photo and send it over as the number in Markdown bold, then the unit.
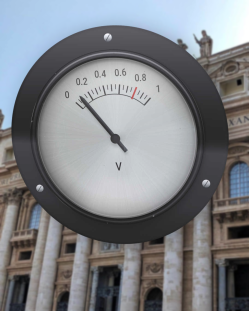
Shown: **0.1** V
